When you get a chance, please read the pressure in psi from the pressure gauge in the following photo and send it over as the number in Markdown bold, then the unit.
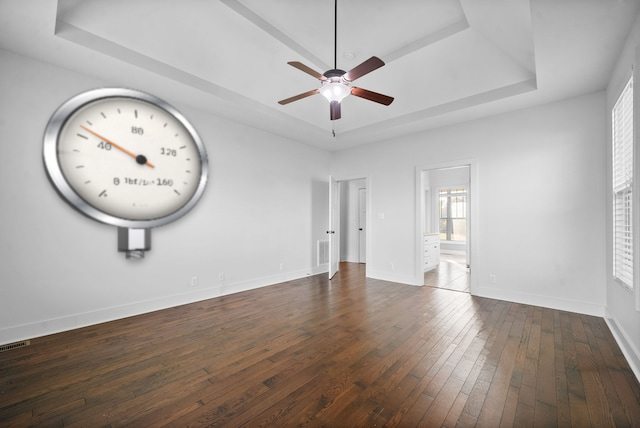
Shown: **45** psi
